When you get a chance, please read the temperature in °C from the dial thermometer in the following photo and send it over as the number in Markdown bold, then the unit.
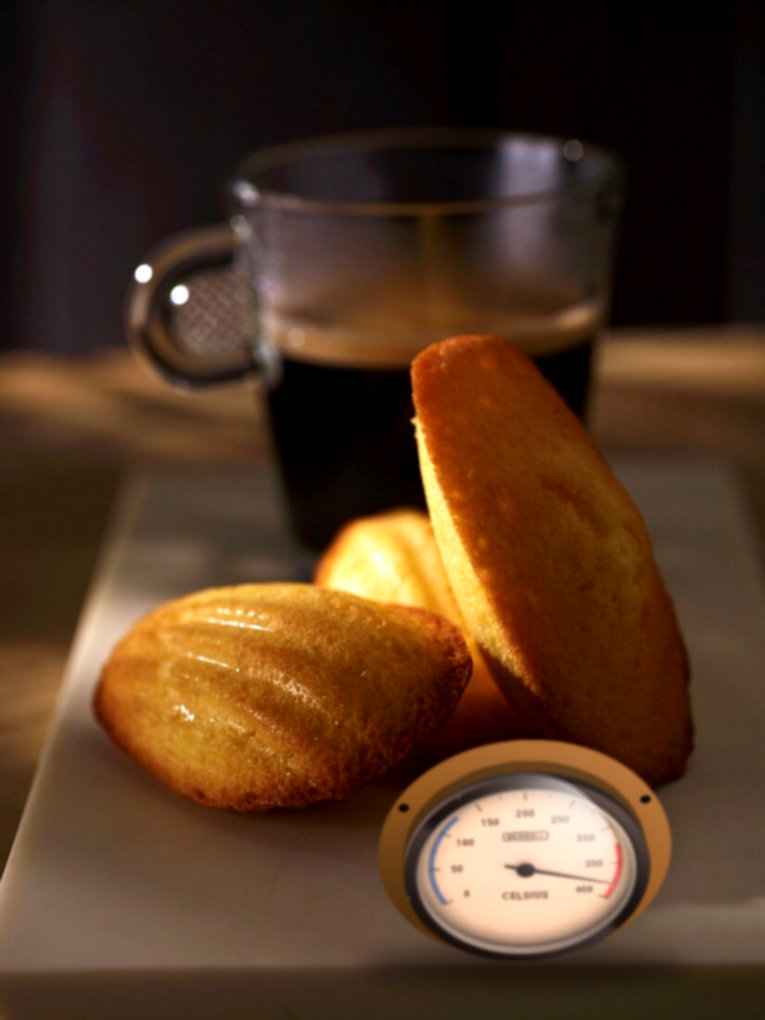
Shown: **375** °C
